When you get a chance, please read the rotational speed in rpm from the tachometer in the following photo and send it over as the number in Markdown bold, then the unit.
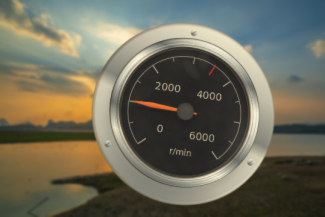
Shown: **1000** rpm
